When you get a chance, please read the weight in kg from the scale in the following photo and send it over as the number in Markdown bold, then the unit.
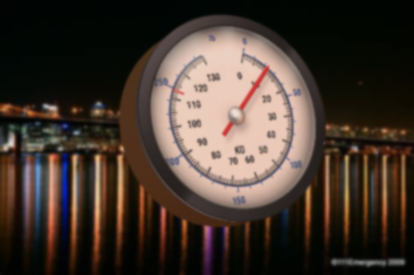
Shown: **10** kg
